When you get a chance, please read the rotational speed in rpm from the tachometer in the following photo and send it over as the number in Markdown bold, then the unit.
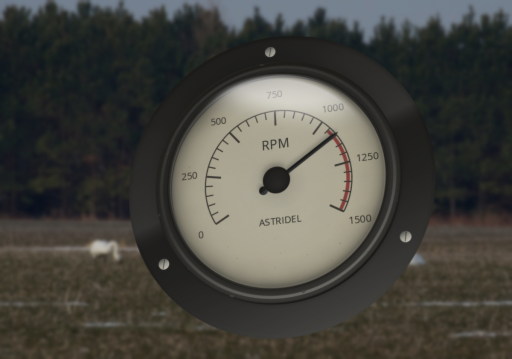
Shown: **1100** rpm
